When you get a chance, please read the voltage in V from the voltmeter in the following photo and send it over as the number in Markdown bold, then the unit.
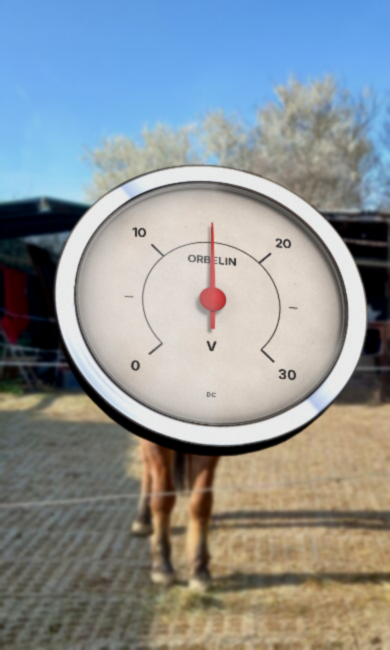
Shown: **15** V
